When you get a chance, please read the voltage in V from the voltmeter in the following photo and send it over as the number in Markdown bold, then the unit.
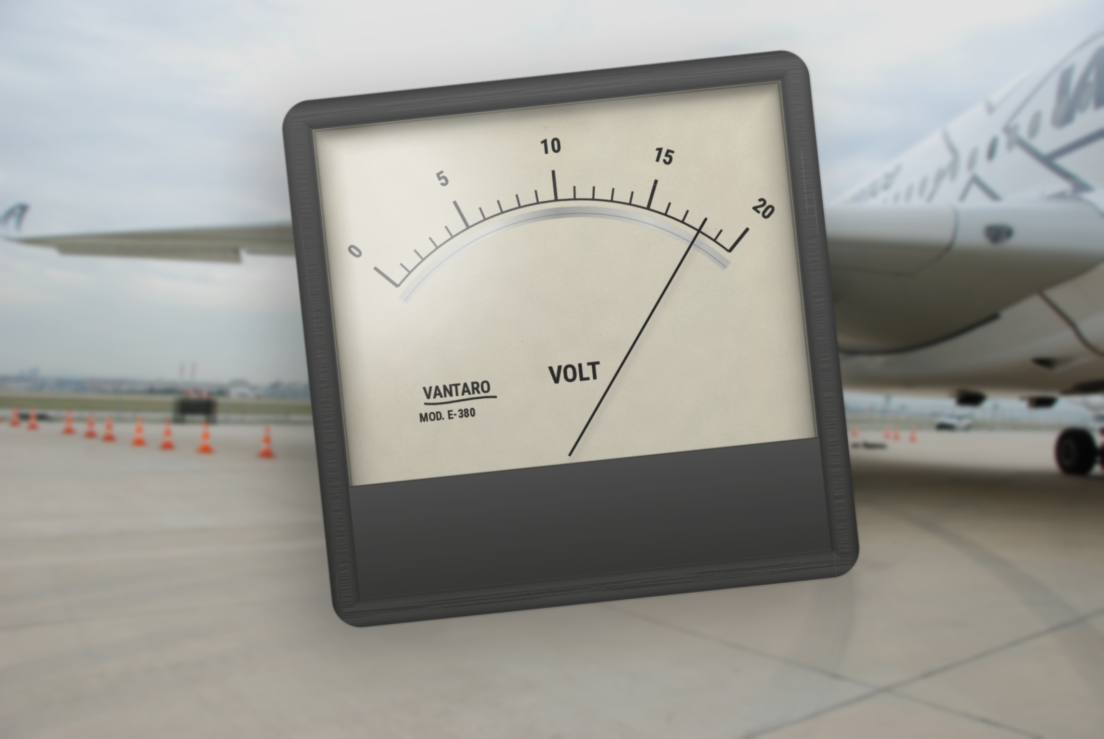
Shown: **18** V
